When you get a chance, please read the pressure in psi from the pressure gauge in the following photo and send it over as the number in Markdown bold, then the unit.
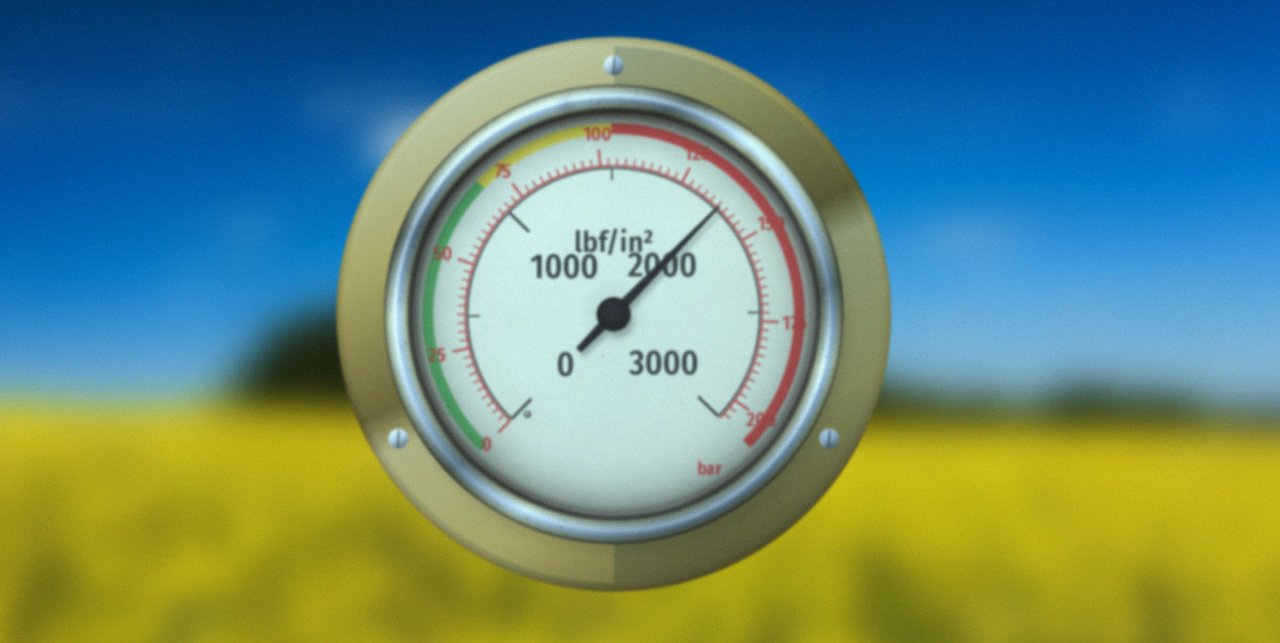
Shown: **2000** psi
